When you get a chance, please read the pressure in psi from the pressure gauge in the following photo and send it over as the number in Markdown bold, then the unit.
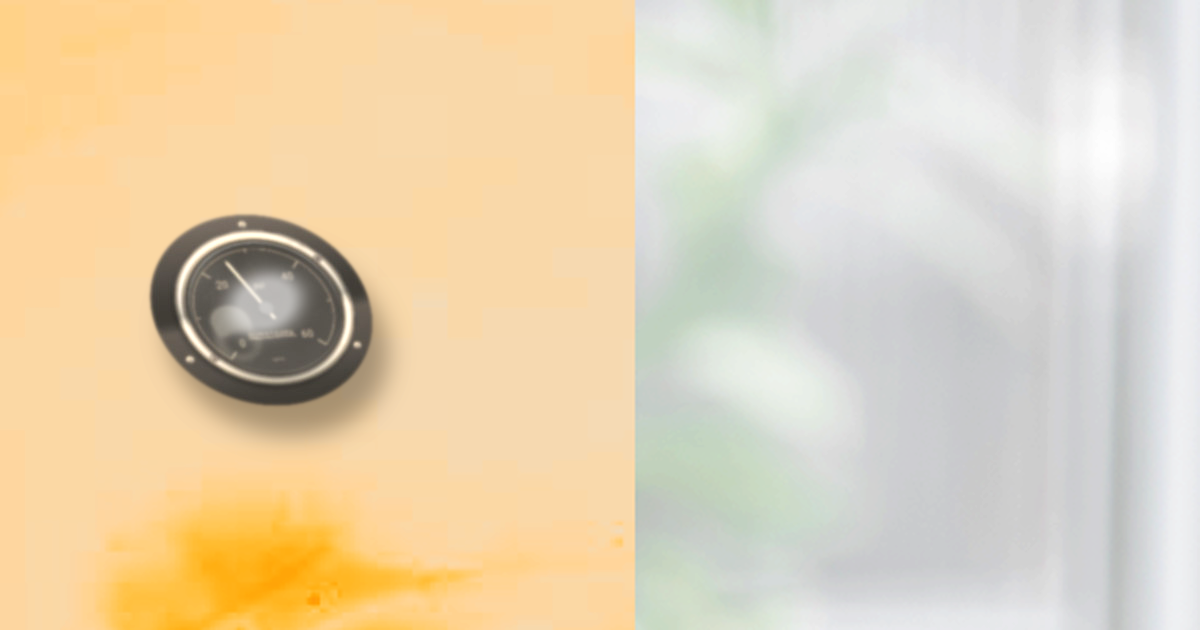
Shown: **25** psi
